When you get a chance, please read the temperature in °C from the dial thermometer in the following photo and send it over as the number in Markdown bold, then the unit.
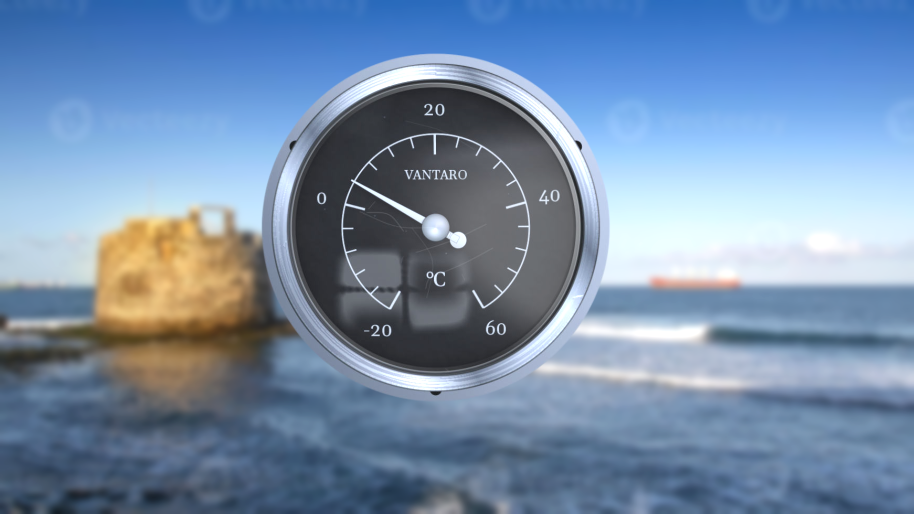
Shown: **4** °C
